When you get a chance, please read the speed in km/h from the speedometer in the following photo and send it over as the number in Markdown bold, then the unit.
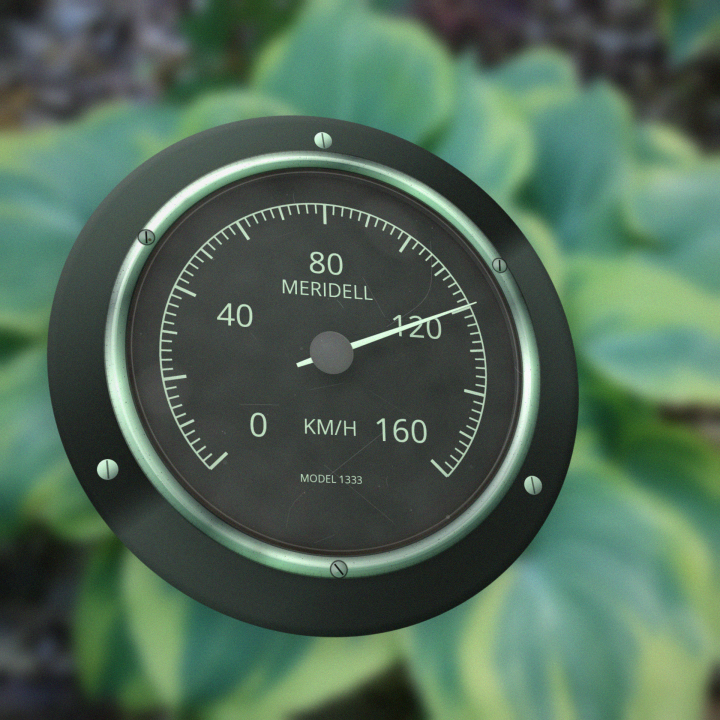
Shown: **120** km/h
